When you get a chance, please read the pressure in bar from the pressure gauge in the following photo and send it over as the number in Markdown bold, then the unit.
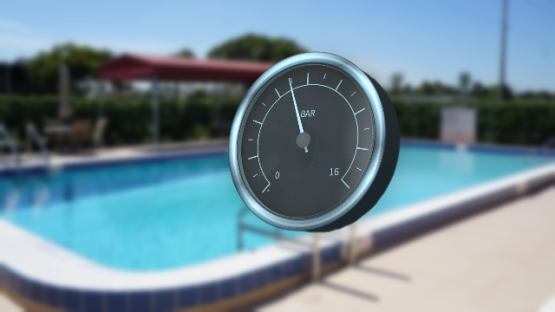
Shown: **7** bar
